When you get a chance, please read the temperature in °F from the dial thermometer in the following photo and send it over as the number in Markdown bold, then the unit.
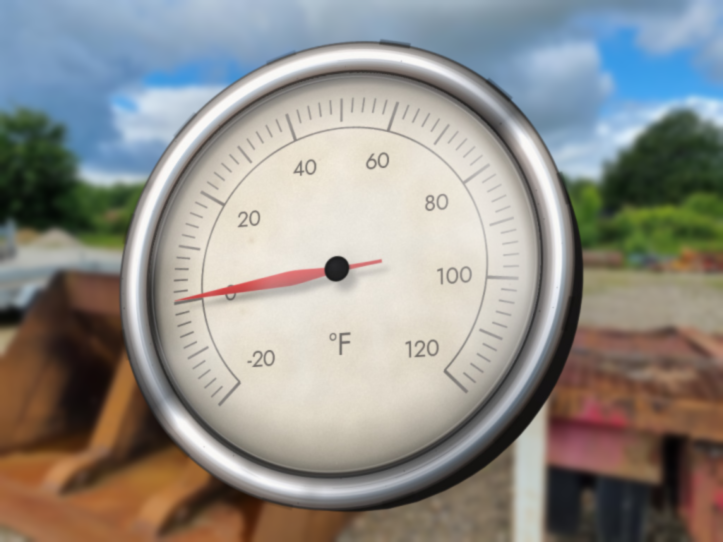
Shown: **0** °F
